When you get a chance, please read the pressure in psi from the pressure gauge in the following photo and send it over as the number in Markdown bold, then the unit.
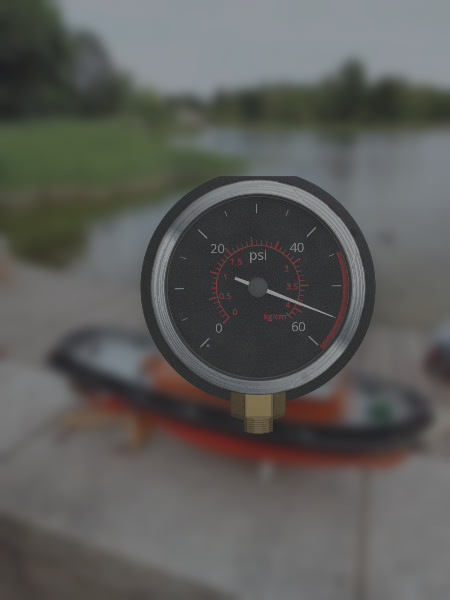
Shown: **55** psi
